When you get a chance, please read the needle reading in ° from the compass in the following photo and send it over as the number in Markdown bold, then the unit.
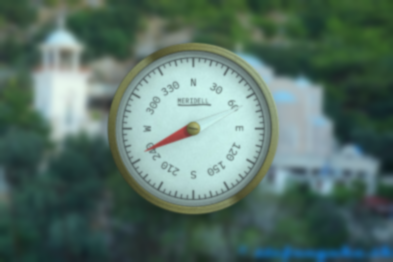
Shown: **245** °
